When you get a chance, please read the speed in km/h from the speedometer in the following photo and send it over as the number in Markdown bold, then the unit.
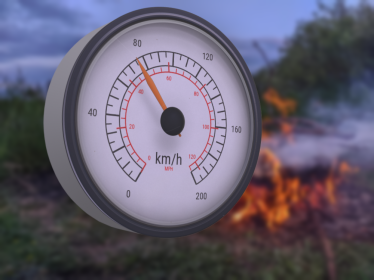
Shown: **75** km/h
